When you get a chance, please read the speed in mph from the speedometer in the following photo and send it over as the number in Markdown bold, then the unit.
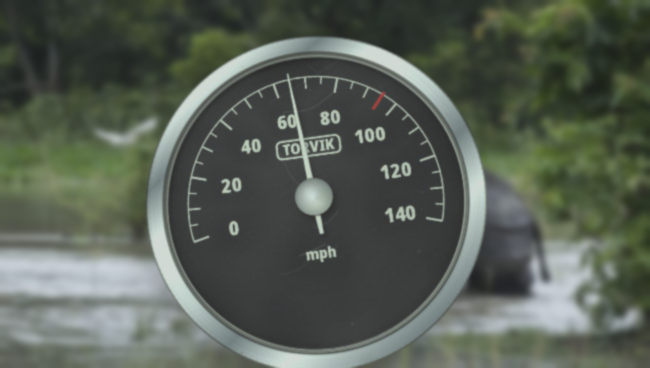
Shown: **65** mph
